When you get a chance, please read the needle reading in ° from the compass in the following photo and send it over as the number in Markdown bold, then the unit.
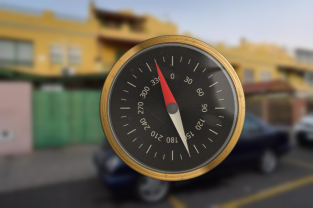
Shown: **340** °
